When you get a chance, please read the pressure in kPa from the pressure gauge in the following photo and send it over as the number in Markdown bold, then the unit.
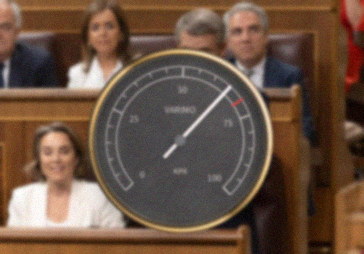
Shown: **65** kPa
